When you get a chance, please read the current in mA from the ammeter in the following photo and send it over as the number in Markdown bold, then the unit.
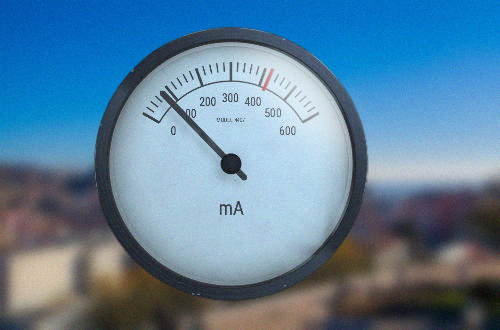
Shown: **80** mA
